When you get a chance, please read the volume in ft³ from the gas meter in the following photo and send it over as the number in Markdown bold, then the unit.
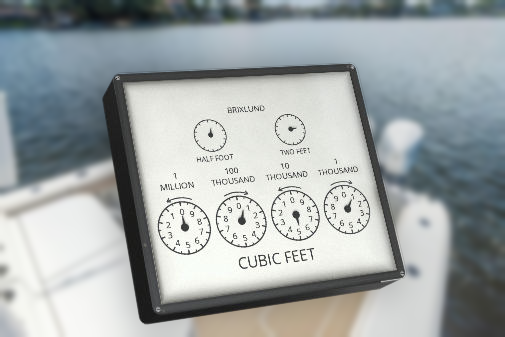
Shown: **5100** ft³
